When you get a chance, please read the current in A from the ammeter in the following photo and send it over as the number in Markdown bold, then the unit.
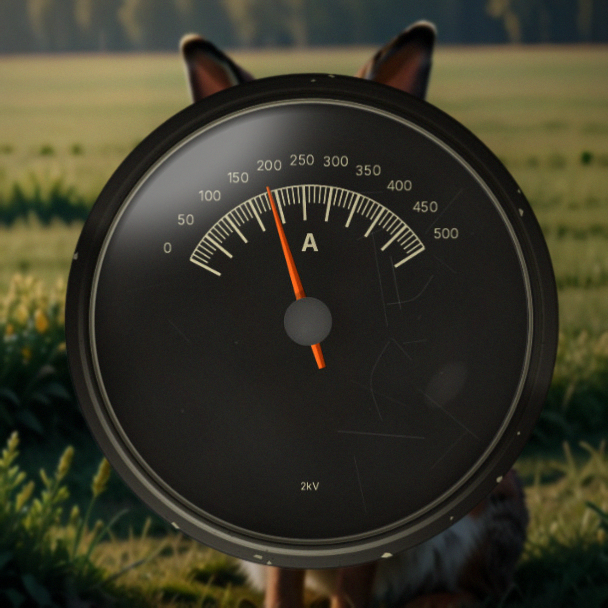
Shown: **190** A
